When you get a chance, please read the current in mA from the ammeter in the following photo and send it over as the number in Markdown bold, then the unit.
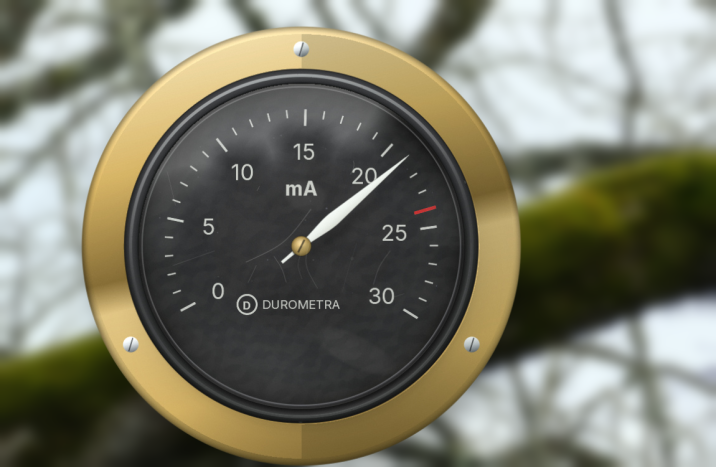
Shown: **21** mA
